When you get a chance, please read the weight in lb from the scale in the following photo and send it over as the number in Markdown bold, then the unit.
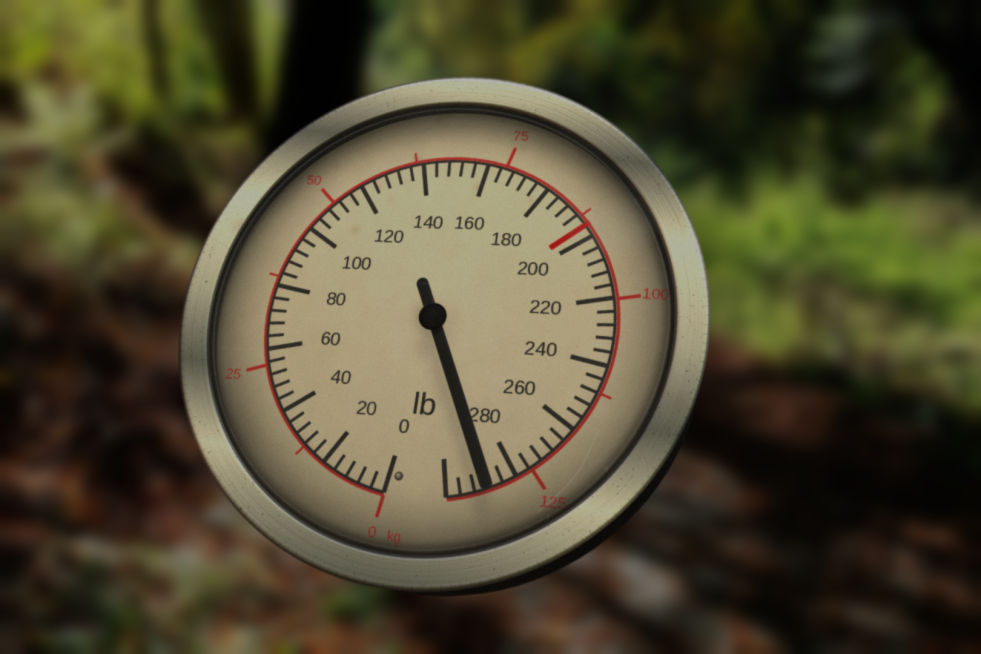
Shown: **288** lb
